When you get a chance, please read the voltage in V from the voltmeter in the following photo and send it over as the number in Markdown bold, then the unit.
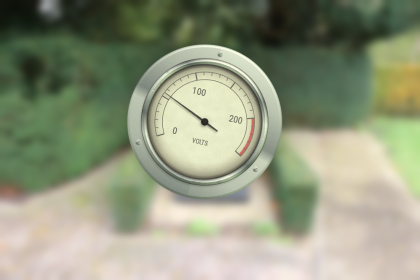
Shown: **55** V
